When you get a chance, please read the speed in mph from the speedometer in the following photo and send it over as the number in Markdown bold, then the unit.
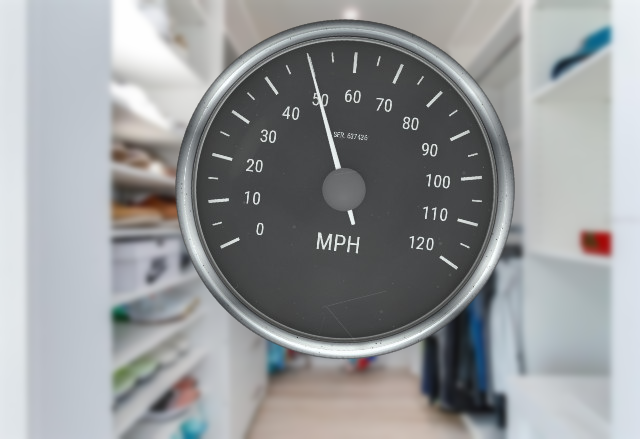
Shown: **50** mph
